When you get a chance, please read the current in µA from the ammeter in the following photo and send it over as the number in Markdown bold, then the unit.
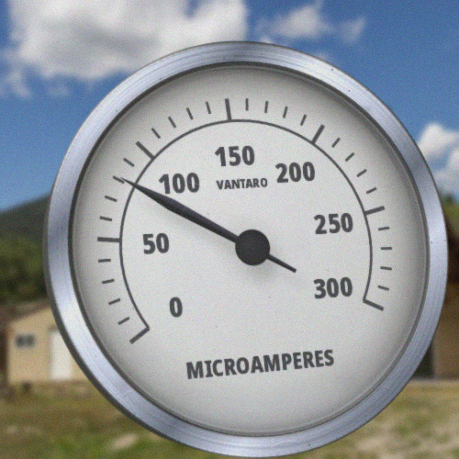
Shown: **80** µA
